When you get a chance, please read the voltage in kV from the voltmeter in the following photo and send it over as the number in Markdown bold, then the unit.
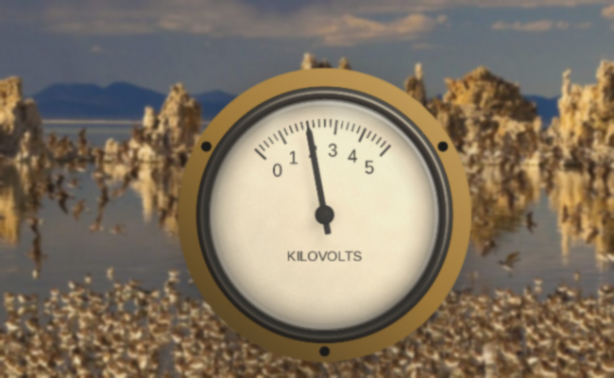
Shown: **2** kV
